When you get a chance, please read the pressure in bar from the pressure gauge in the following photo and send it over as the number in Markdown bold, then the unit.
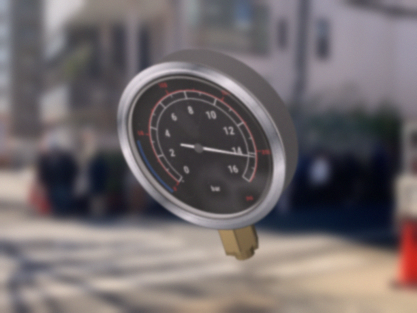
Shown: **14** bar
